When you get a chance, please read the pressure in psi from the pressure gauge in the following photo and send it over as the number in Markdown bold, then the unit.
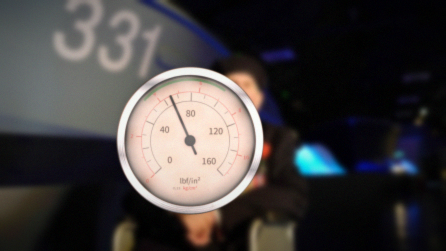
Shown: **65** psi
